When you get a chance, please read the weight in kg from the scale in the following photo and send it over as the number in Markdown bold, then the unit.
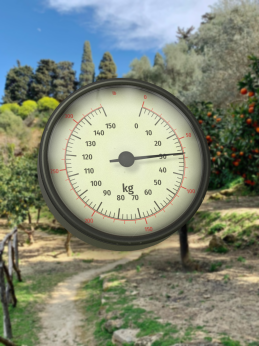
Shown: **30** kg
